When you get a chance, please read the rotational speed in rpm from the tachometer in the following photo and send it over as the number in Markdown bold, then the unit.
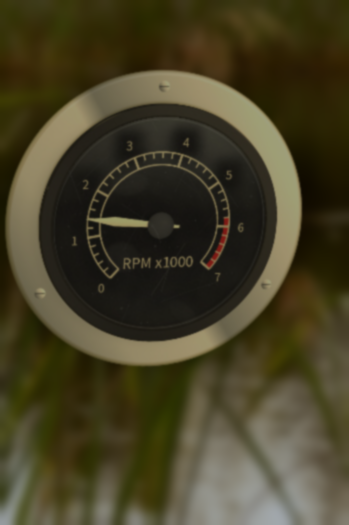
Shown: **1400** rpm
